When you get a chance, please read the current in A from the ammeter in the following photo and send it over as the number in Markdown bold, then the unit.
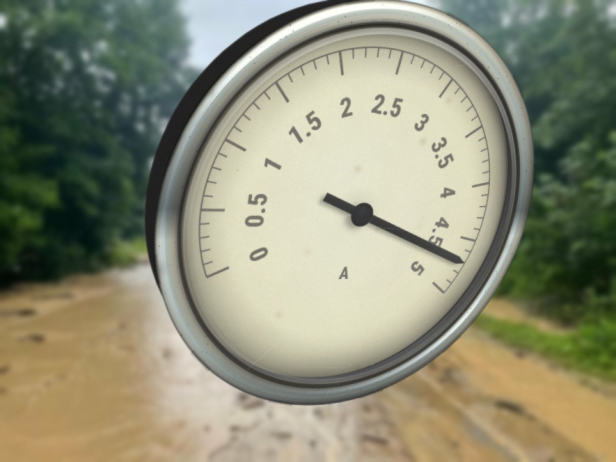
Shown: **4.7** A
